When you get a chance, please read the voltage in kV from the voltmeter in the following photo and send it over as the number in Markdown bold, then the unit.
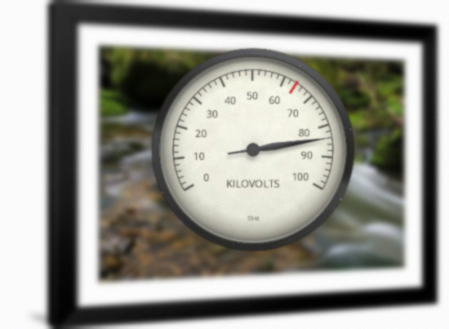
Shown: **84** kV
